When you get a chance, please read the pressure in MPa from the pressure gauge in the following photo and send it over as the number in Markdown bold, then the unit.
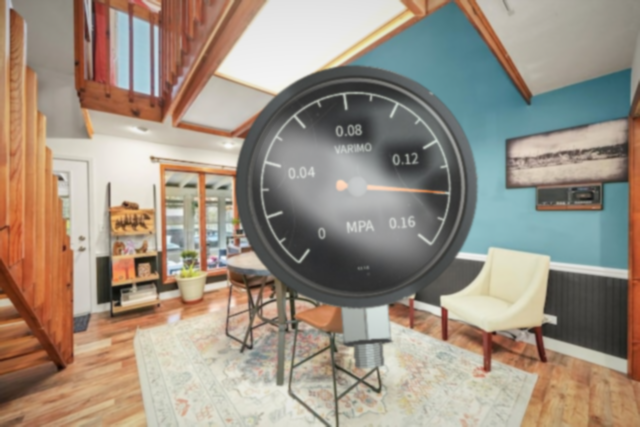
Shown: **0.14** MPa
